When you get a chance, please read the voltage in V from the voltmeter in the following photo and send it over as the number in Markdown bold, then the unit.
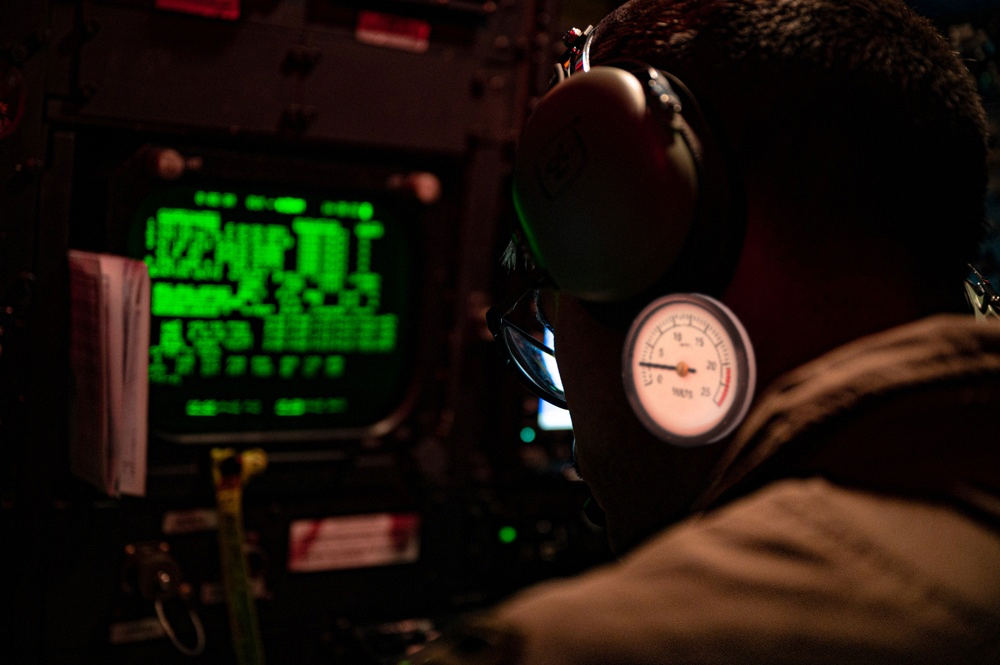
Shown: **2.5** V
